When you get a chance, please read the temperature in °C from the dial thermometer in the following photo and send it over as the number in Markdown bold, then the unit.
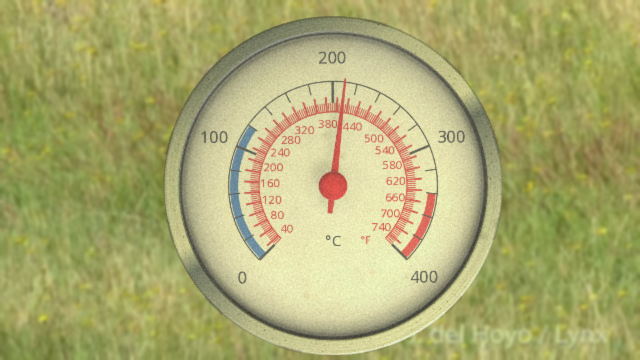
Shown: **210** °C
